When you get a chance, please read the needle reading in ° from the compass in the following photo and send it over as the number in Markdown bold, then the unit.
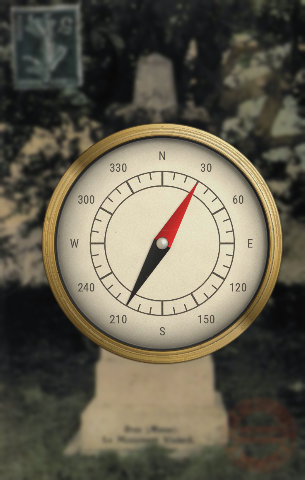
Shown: **30** °
